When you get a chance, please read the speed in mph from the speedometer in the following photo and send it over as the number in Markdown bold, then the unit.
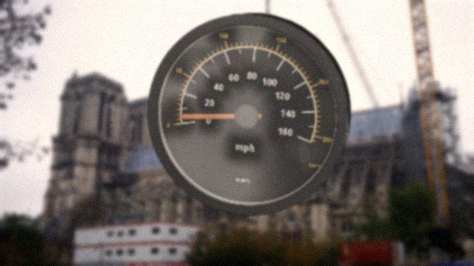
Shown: **5** mph
